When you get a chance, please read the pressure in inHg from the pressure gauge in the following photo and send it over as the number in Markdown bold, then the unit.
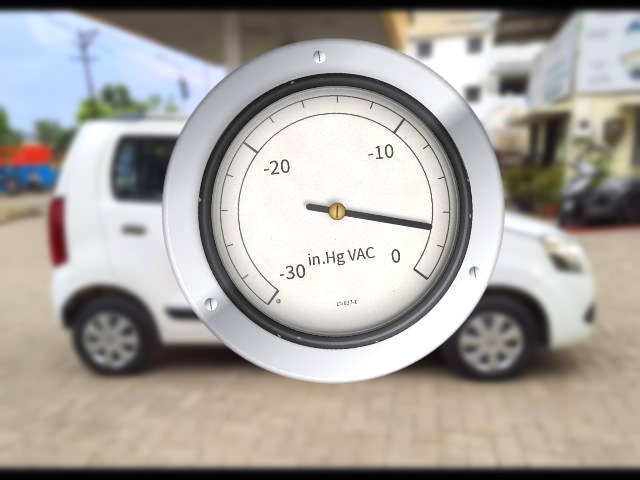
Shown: **-3** inHg
